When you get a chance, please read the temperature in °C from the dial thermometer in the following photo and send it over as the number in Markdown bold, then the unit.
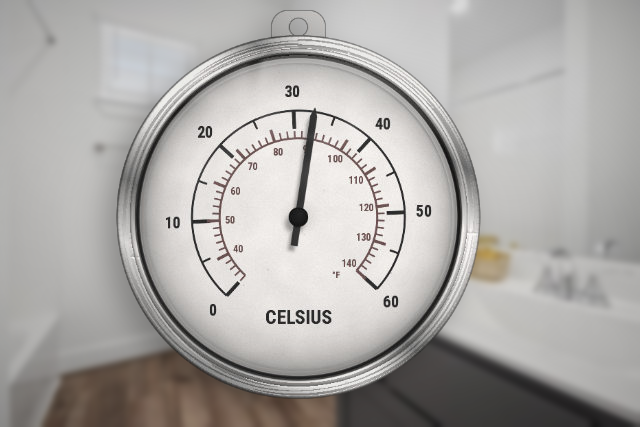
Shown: **32.5** °C
